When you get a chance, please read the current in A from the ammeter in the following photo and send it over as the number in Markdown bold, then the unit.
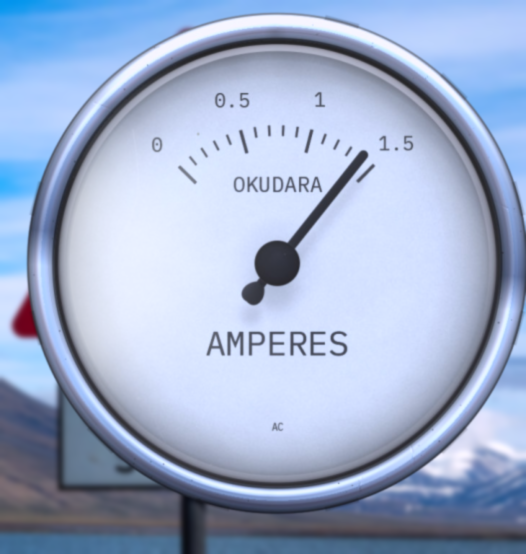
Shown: **1.4** A
